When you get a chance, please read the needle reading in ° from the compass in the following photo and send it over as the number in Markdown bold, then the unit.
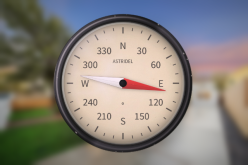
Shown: **100** °
